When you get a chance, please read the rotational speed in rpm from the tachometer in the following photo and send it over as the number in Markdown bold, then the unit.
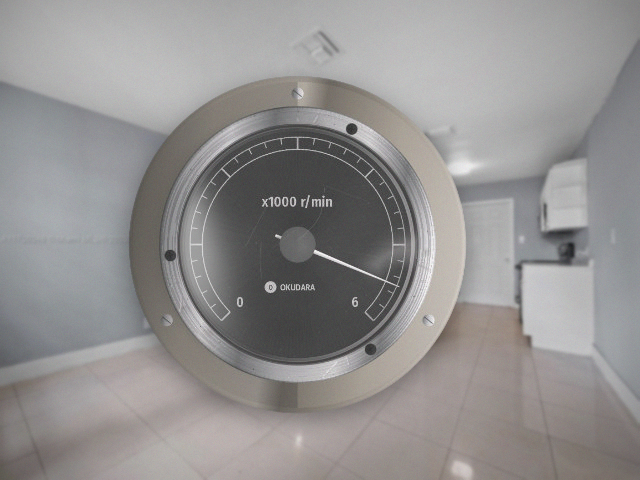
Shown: **5500** rpm
